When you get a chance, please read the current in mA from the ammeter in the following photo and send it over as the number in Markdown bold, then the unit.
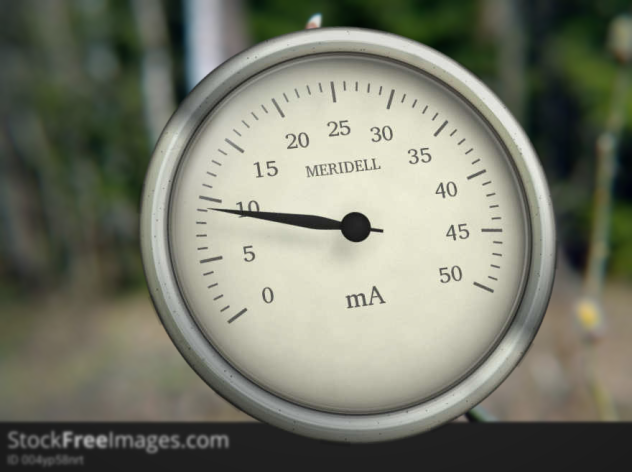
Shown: **9** mA
